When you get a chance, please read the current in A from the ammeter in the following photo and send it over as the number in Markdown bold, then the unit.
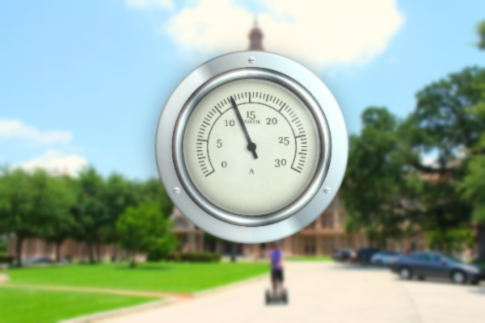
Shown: **12.5** A
